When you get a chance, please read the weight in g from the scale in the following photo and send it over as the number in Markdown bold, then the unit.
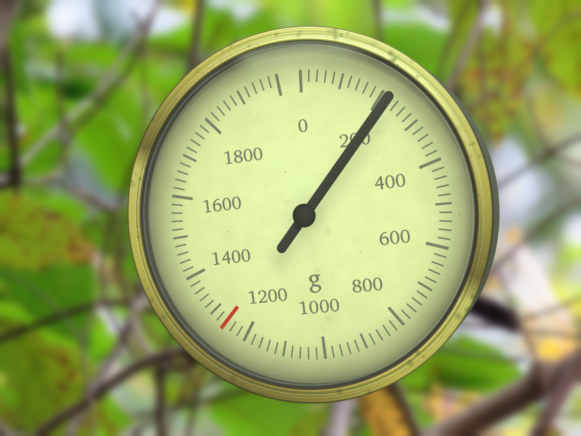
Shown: **220** g
